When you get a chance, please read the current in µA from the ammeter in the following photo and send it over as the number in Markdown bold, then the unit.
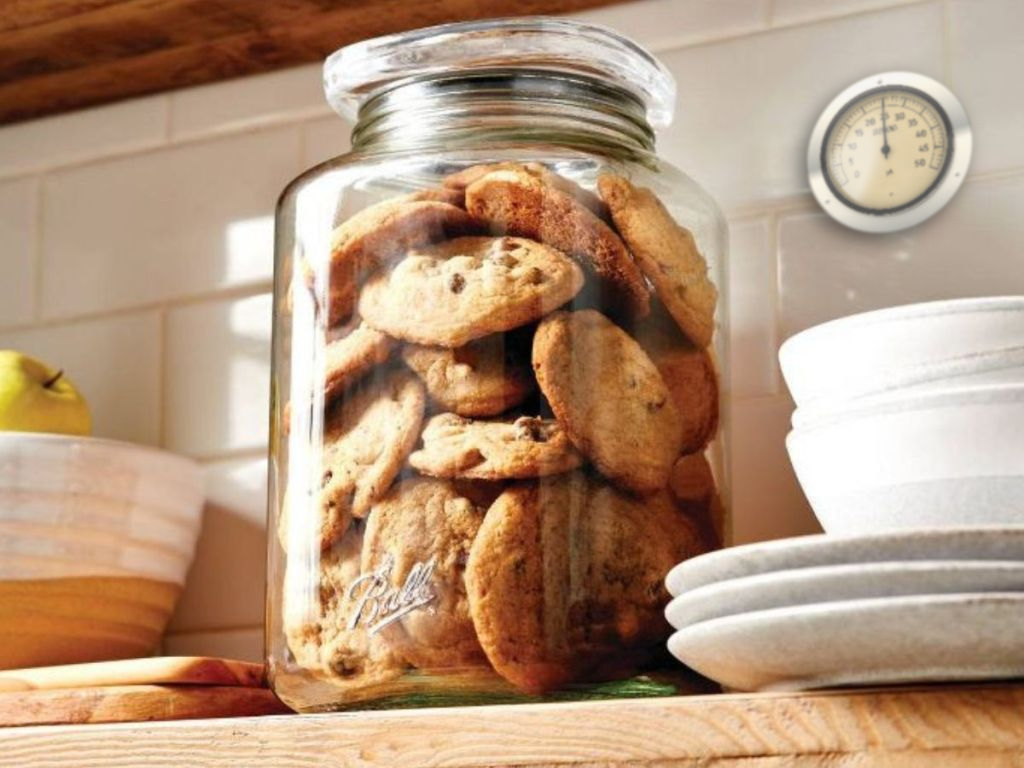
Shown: **25** µA
